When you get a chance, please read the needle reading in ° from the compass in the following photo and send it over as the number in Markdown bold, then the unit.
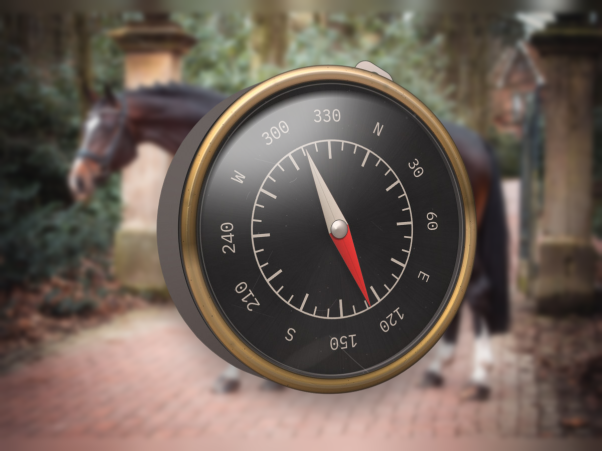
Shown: **130** °
